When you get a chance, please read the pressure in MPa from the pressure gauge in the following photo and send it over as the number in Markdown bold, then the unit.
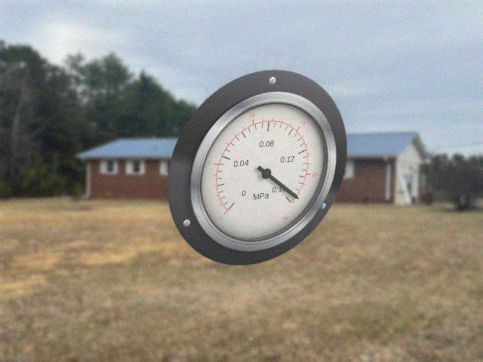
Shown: **0.155** MPa
